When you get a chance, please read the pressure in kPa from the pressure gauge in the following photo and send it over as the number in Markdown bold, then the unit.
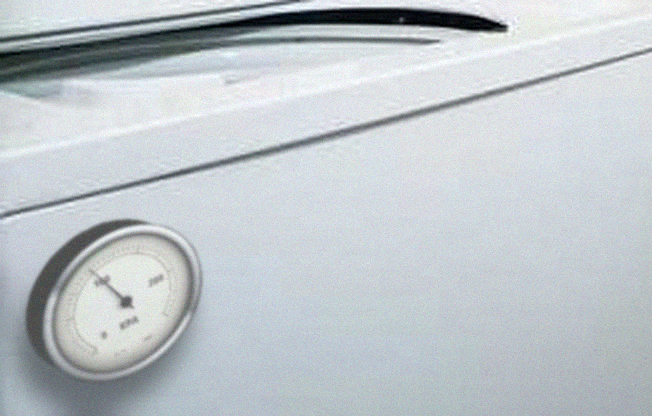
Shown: **100** kPa
